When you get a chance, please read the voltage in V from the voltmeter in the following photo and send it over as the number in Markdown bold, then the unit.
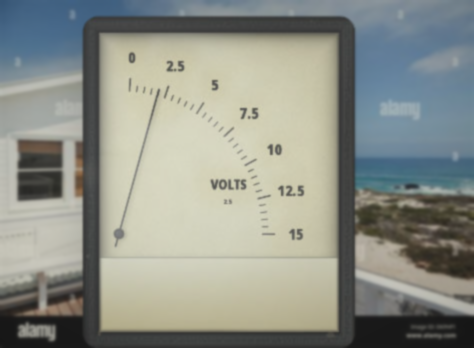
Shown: **2** V
